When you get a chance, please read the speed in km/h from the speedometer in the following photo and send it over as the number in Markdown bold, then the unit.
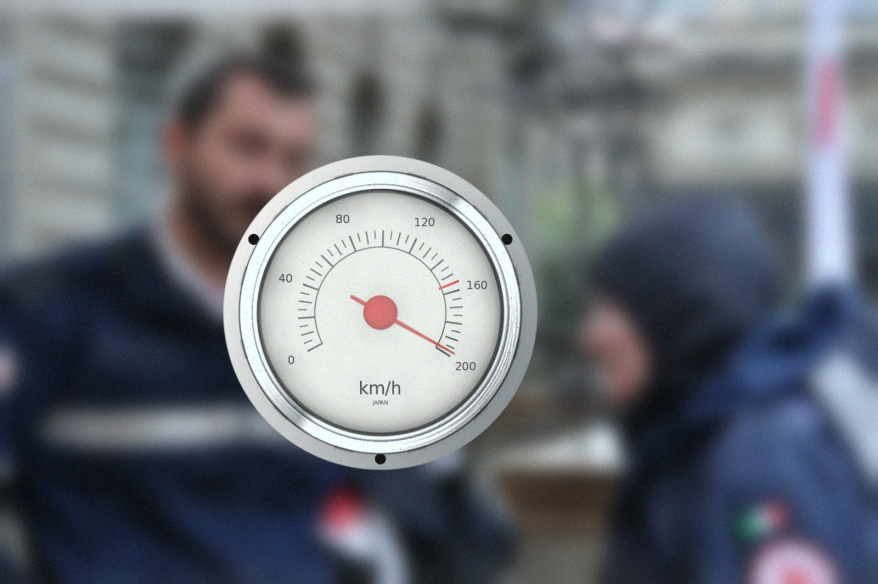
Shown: **197.5** km/h
